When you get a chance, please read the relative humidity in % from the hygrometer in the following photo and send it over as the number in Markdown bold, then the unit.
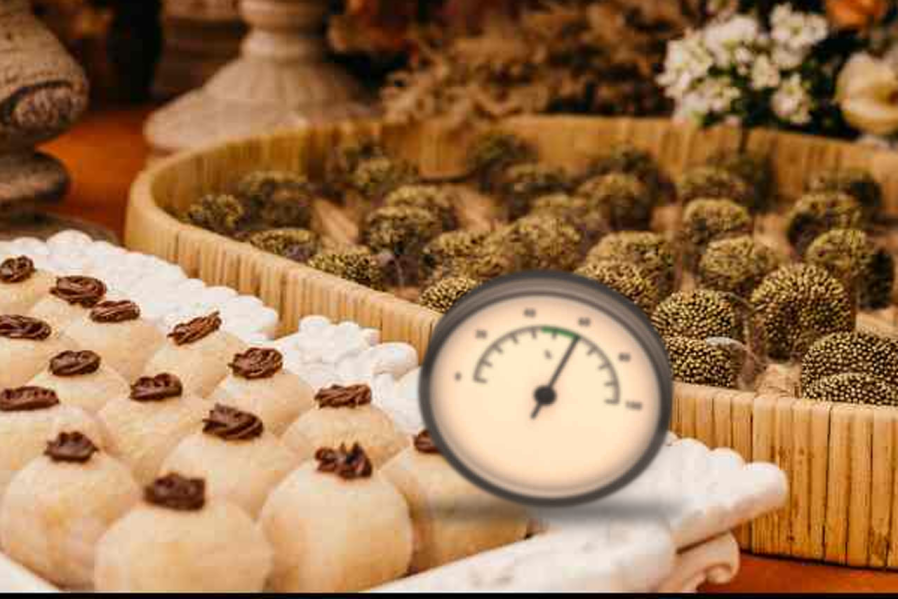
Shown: **60** %
